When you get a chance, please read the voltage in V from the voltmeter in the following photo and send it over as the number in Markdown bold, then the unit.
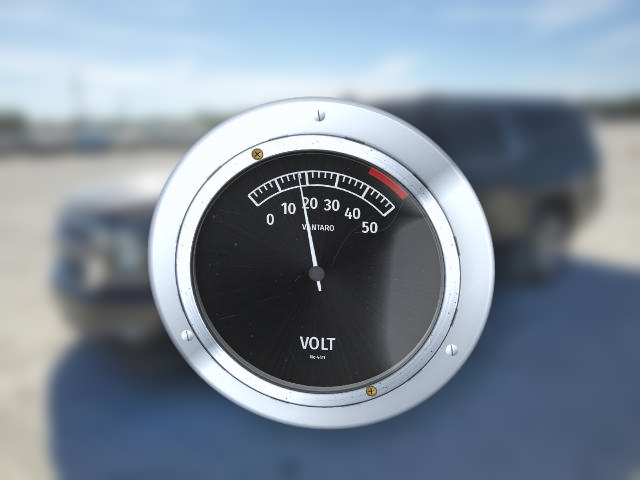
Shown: **18** V
